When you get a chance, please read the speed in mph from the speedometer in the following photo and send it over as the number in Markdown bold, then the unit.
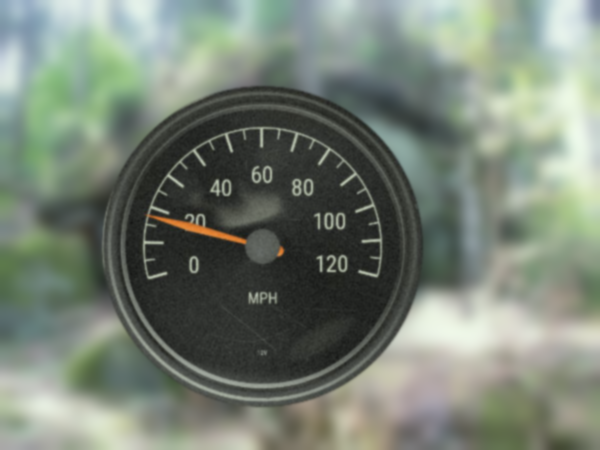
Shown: **17.5** mph
